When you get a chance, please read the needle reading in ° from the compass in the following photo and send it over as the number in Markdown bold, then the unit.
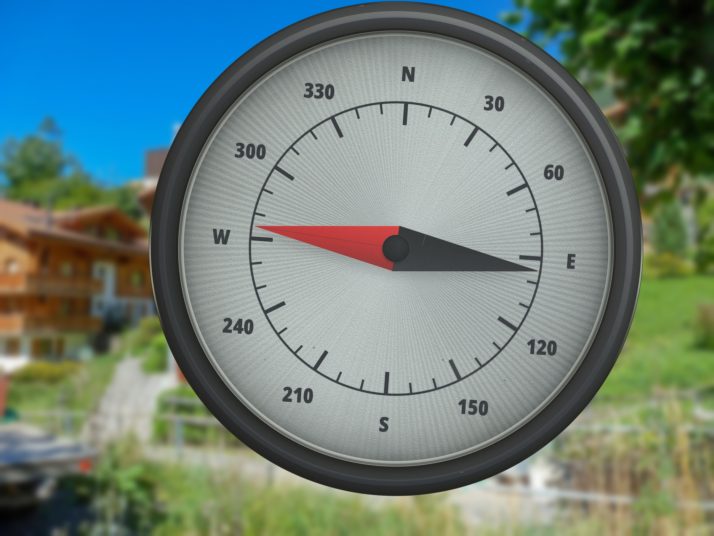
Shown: **275** °
